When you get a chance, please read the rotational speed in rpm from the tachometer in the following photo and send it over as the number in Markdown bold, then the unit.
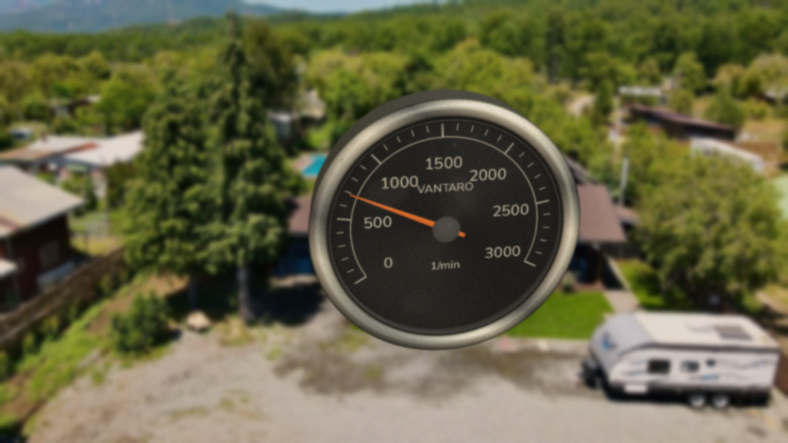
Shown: **700** rpm
